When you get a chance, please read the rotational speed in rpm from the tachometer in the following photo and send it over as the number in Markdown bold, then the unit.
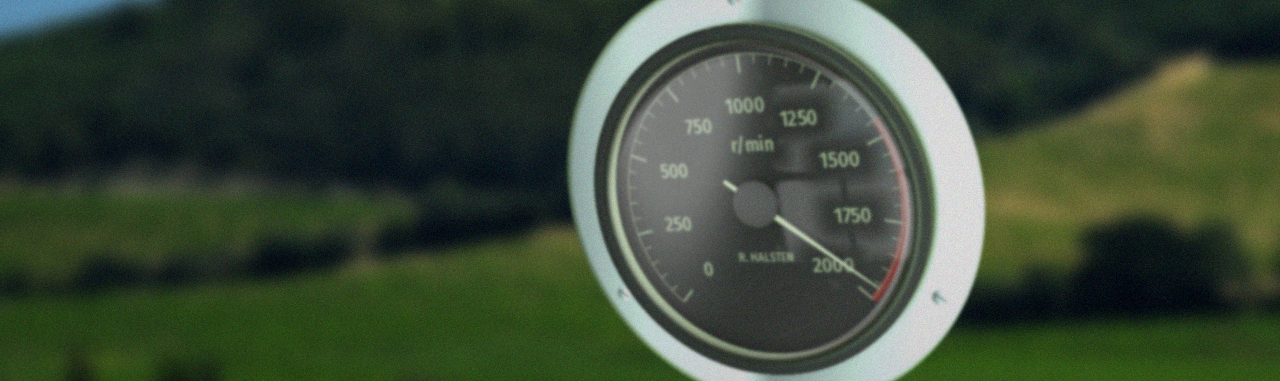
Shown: **1950** rpm
